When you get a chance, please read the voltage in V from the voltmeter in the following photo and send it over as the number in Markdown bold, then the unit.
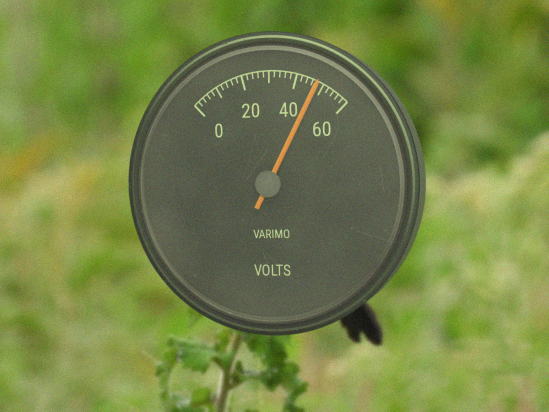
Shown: **48** V
